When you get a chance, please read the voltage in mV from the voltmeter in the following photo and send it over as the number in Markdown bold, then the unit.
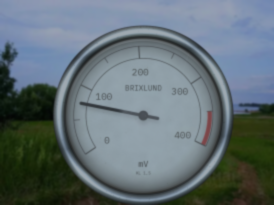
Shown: **75** mV
